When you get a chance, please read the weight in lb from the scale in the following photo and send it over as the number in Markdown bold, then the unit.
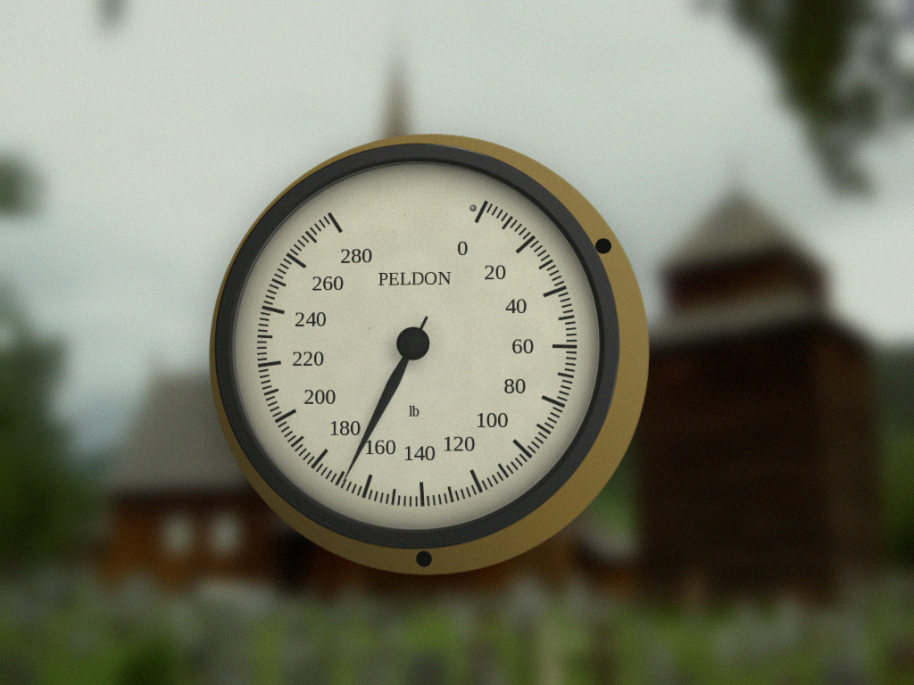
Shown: **168** lb
